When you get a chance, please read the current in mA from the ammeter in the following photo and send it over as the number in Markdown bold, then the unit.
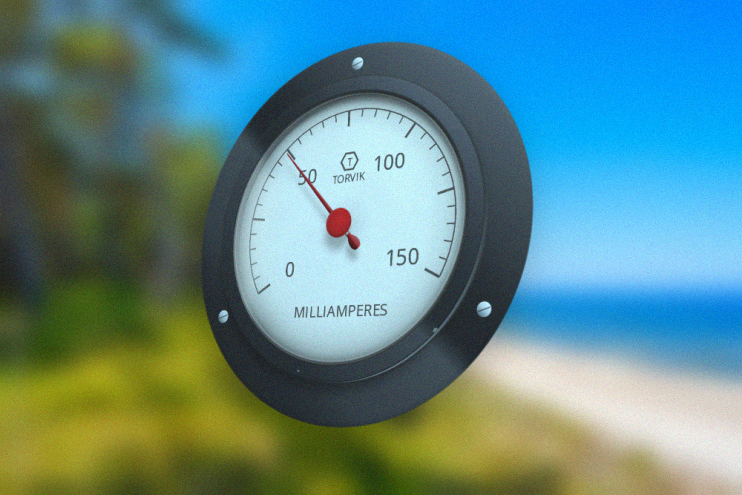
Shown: **50** mA
